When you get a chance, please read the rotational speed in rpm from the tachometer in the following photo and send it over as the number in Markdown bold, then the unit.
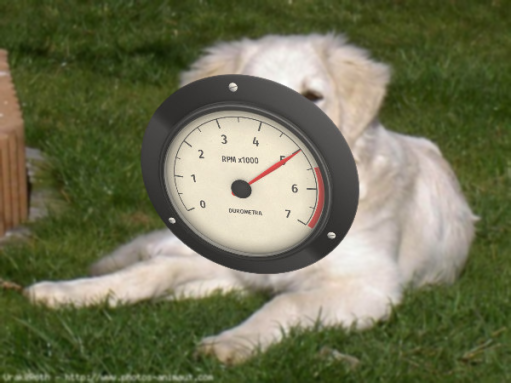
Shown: **5000** rpm
